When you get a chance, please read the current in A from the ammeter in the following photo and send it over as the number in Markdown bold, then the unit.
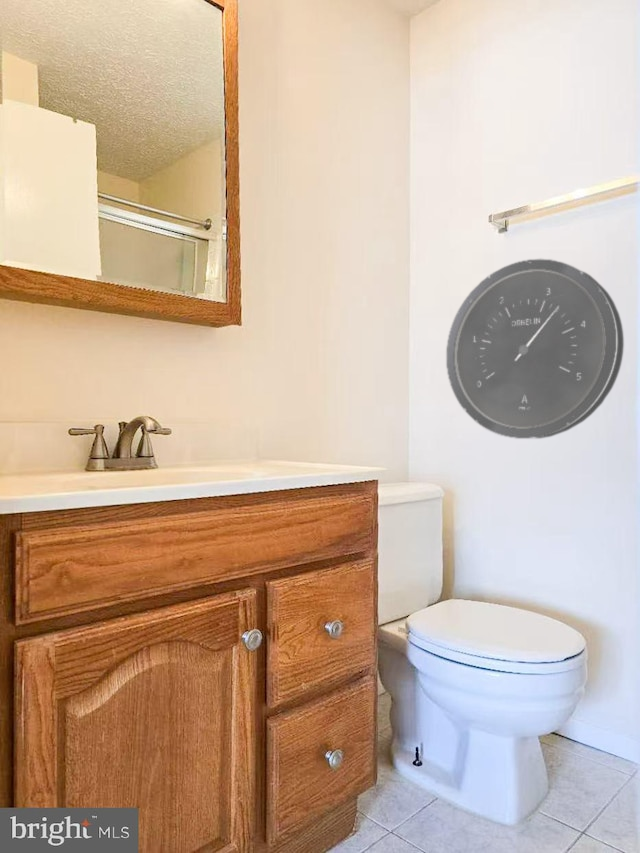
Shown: **3.4** A
